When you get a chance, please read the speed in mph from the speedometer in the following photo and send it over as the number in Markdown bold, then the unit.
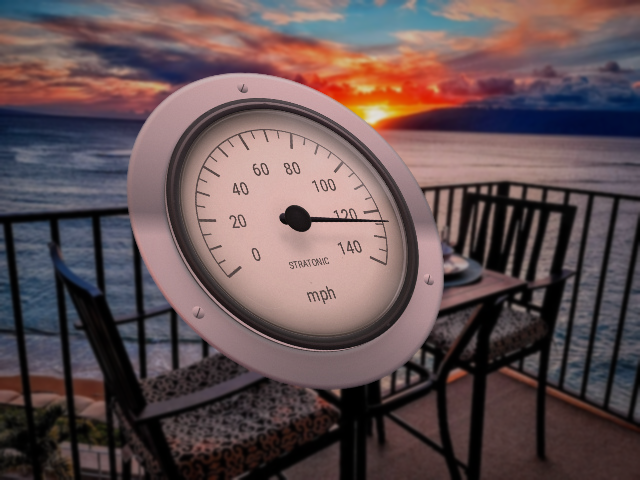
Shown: **125** mph
